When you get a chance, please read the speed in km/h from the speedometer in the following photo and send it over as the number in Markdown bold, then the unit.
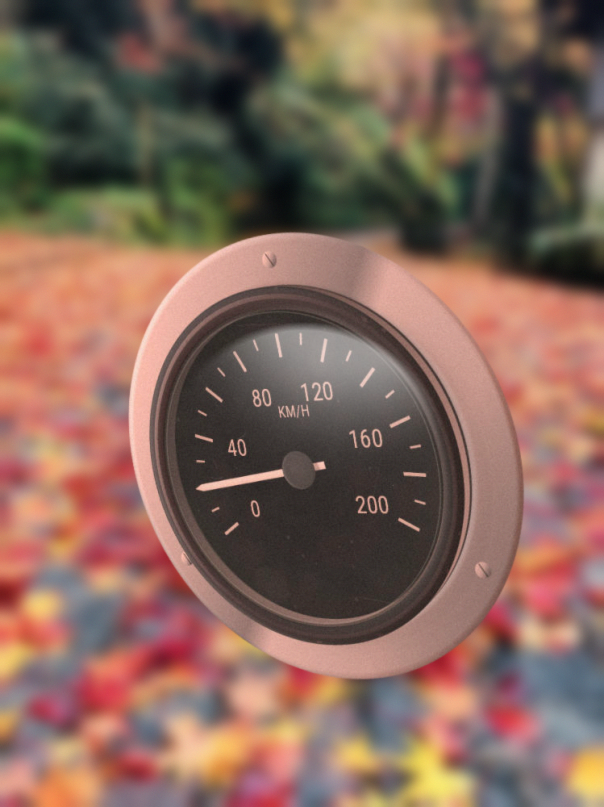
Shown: **20** km/h
